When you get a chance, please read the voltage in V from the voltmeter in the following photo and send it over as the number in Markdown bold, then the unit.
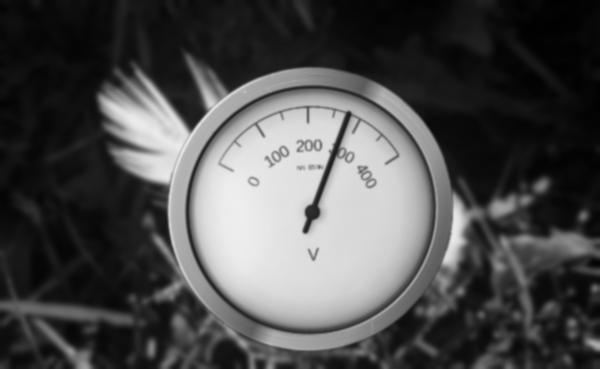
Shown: **275** V
